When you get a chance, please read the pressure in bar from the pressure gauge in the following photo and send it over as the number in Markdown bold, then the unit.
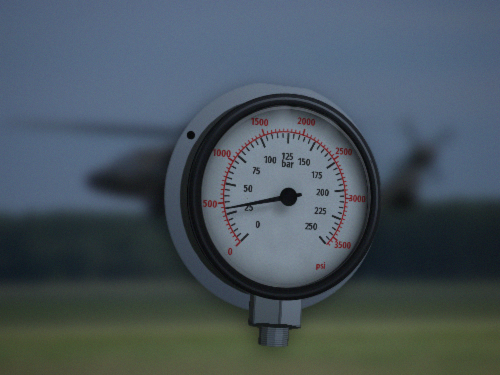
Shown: **30** bar
